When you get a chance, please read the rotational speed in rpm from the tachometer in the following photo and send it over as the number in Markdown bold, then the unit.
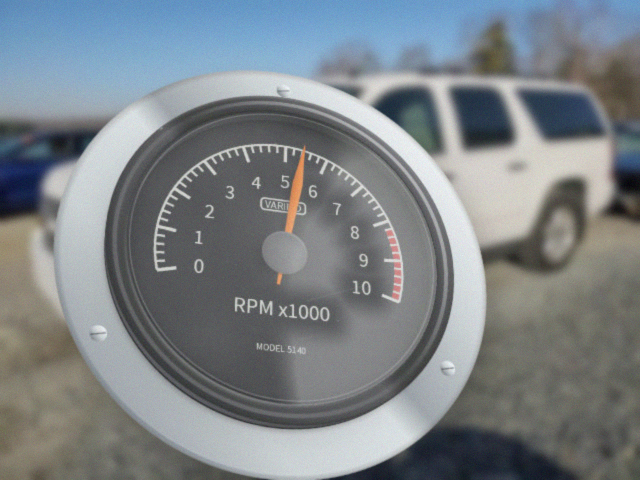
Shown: **5400** rpm
